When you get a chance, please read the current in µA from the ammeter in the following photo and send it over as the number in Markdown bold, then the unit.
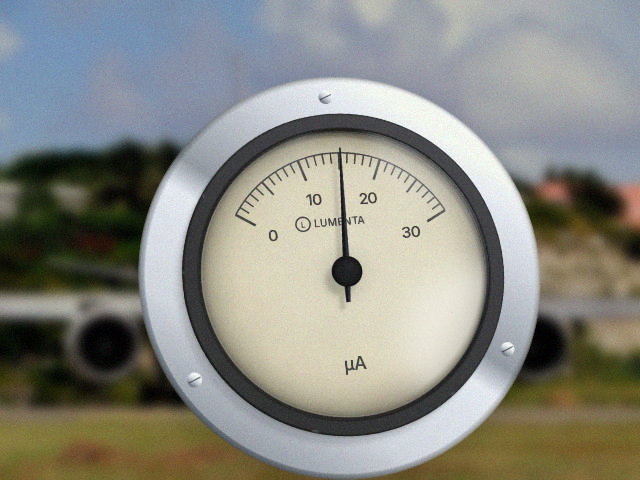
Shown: **15** µA
